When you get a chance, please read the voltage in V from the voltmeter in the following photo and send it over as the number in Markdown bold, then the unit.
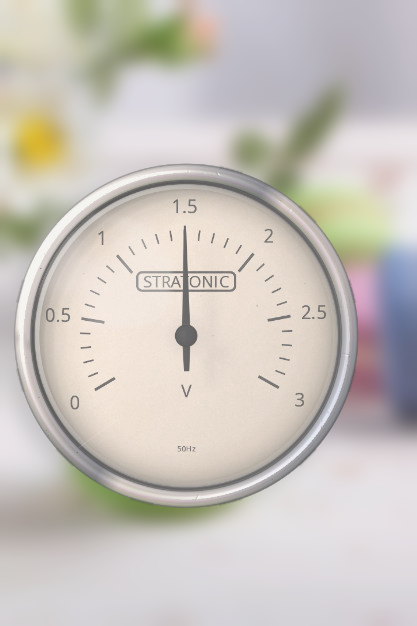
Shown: **1.5** V
